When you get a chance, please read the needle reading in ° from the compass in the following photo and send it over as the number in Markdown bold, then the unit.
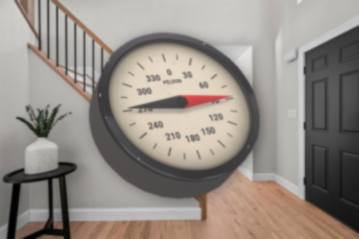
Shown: **90** °
